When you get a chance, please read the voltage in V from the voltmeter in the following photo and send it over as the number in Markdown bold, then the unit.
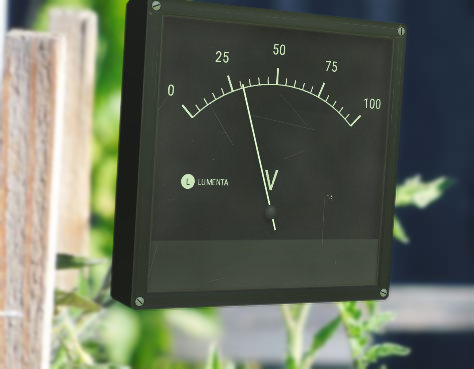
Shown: **30** V
